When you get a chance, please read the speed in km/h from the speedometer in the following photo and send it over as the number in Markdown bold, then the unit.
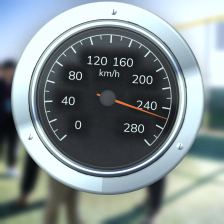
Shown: **250** km/h
